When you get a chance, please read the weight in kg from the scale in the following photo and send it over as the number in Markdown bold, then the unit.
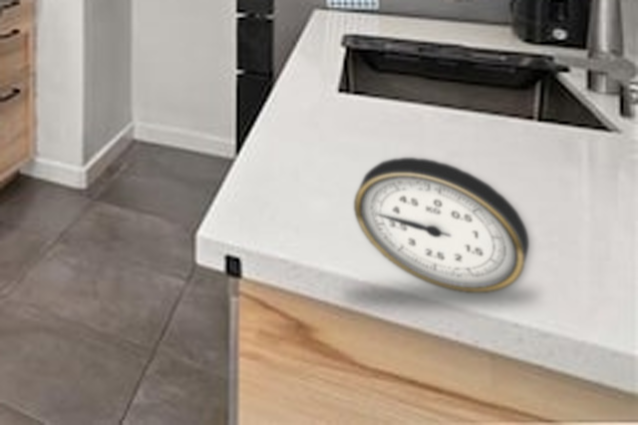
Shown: **3.75** kg
